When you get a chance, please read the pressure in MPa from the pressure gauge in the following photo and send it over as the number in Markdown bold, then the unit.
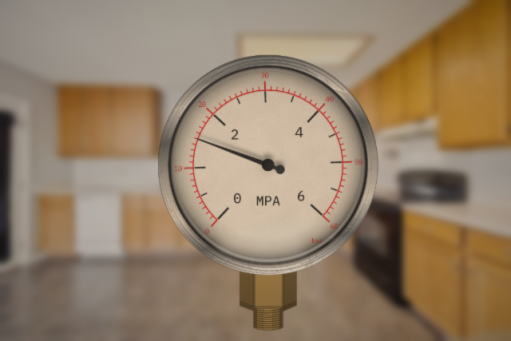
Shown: **1.5** MPa
